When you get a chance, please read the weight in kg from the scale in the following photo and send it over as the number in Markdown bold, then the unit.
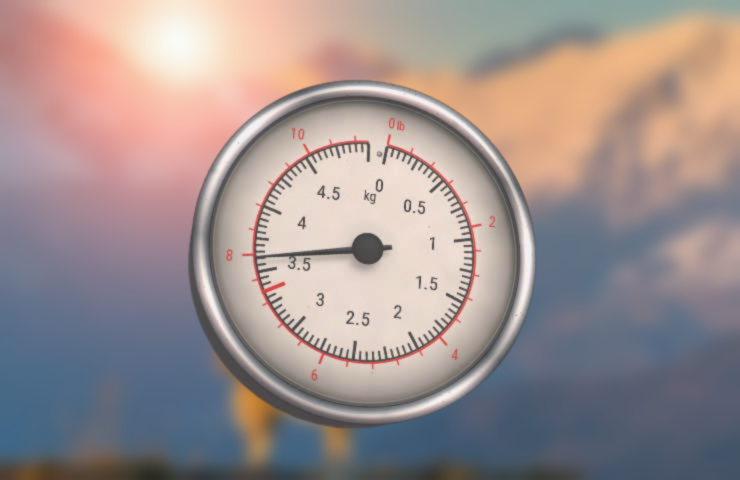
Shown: **3.6** kg
